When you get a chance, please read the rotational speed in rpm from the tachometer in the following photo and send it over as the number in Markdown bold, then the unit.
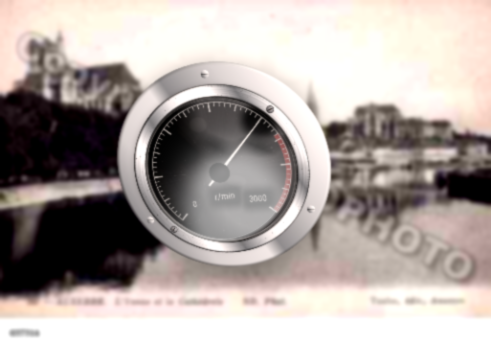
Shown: **2000** rpm
